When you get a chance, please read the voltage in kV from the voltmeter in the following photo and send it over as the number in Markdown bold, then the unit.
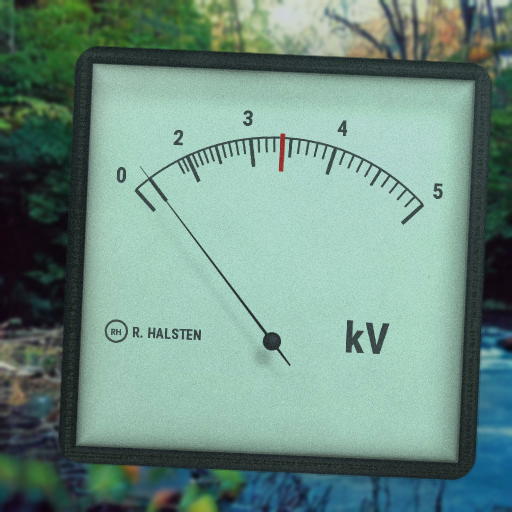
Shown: **1** kV
